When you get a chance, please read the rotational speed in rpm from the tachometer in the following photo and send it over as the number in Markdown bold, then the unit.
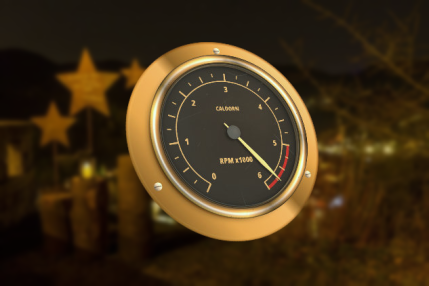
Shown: **5750** rpm
